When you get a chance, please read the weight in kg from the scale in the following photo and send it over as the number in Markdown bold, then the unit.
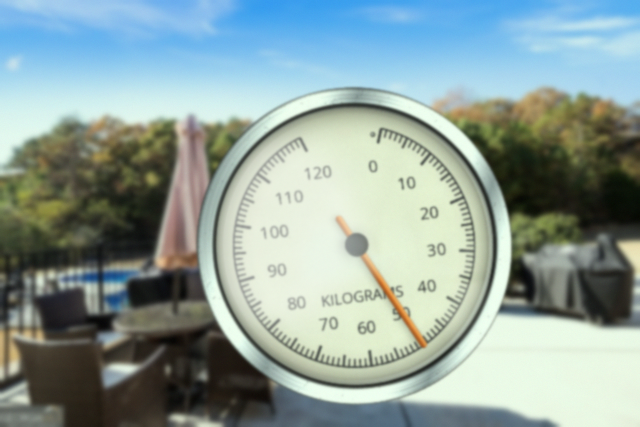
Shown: **50** kg
